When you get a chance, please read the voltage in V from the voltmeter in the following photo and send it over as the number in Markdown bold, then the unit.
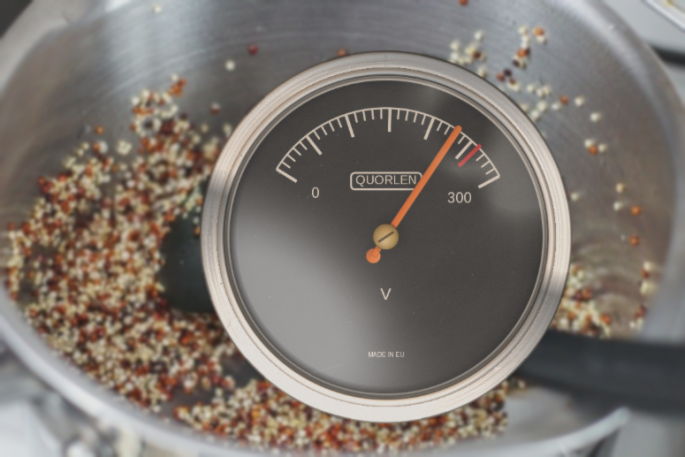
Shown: **230** V
